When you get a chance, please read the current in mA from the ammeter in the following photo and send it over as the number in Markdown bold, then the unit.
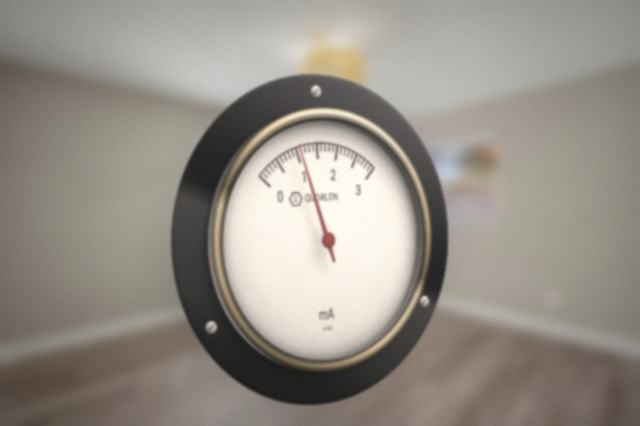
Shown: **1** mA
